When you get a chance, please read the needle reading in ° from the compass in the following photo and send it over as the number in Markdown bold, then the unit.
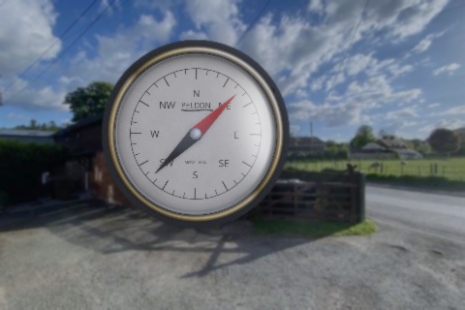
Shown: **45** °
